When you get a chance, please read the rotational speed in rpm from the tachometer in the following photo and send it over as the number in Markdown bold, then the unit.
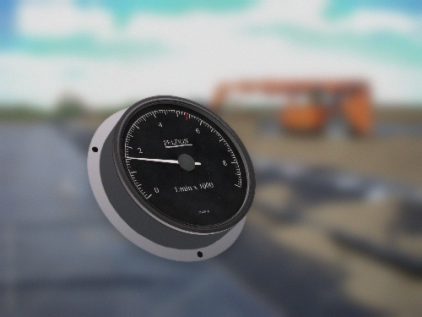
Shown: **1500** rpm
